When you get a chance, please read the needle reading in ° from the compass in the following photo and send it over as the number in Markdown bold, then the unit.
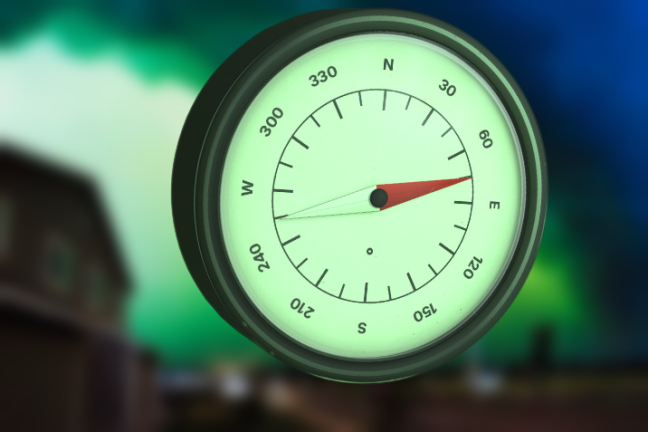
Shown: **75** °
